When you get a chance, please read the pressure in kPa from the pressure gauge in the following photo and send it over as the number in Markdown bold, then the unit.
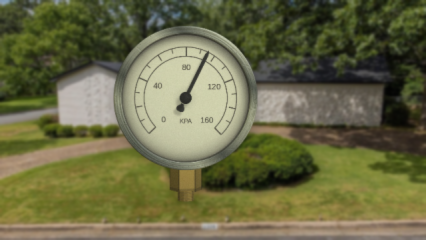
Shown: **95** kPa
